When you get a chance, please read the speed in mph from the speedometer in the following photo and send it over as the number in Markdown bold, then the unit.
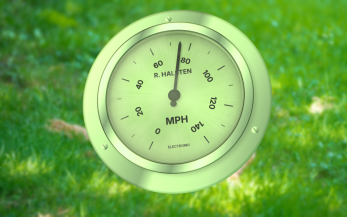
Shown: **75** mph
